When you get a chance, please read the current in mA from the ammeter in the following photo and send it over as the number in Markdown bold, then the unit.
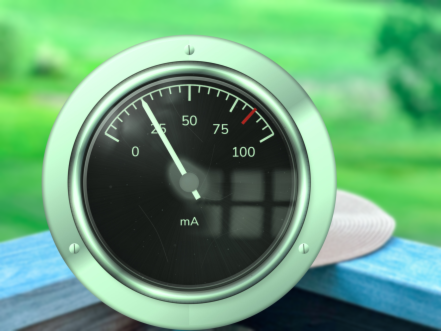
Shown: **25** mA
